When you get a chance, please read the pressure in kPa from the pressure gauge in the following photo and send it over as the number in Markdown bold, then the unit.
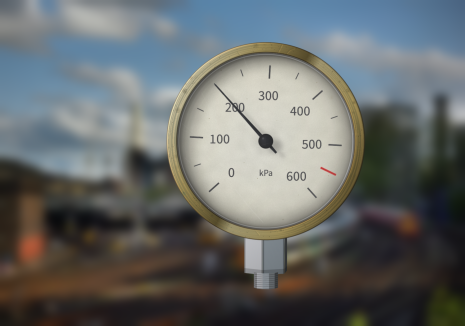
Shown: **200** kPa
